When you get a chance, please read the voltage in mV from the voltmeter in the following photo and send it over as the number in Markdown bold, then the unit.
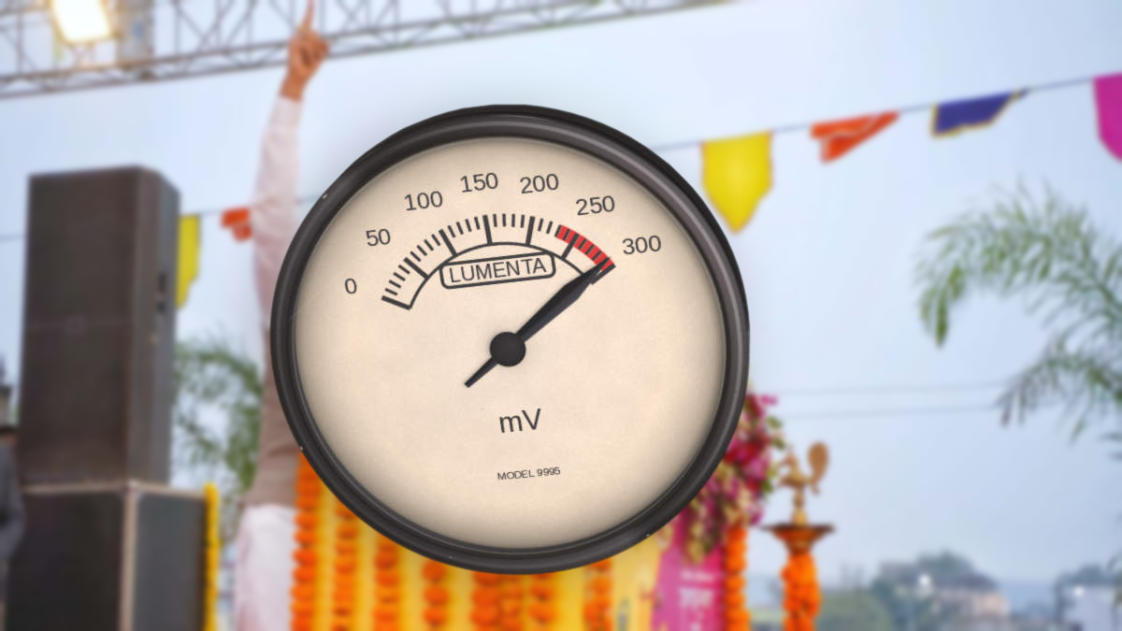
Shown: **290** mV
